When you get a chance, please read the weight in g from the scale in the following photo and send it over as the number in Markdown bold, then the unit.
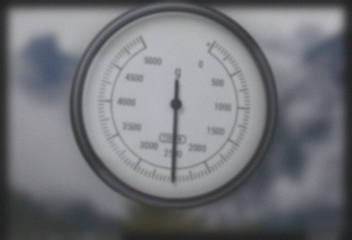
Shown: **2500** g
